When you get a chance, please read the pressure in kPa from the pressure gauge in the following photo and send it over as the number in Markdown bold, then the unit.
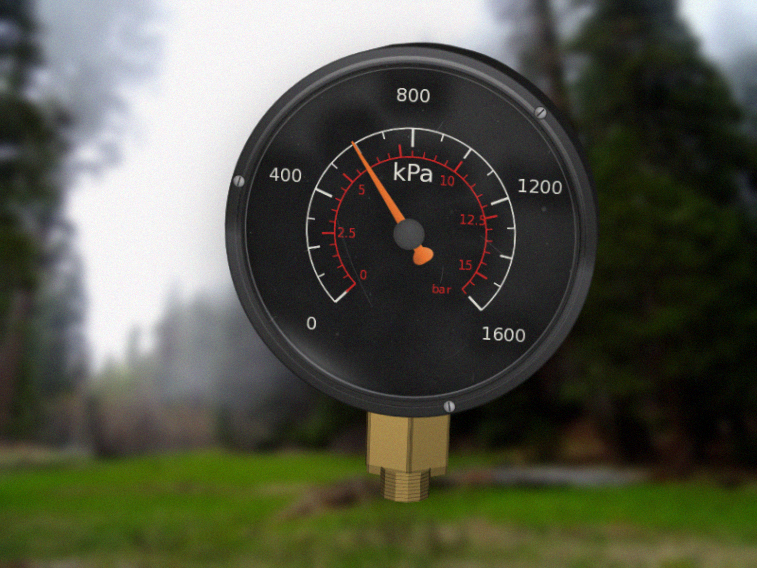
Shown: **600** kPa
